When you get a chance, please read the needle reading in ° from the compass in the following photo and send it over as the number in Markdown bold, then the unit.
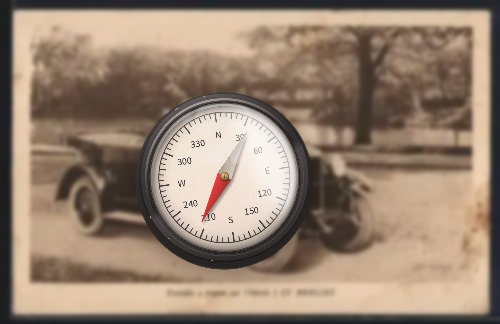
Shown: **215** °
